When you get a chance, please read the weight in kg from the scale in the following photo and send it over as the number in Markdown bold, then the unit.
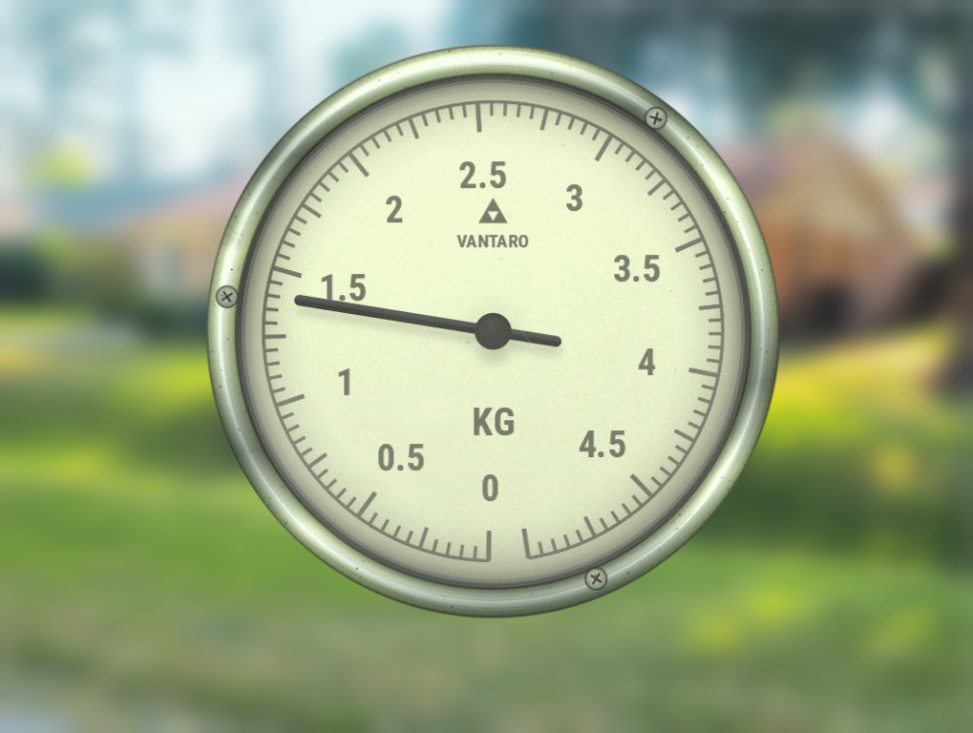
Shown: **1.4** kg
